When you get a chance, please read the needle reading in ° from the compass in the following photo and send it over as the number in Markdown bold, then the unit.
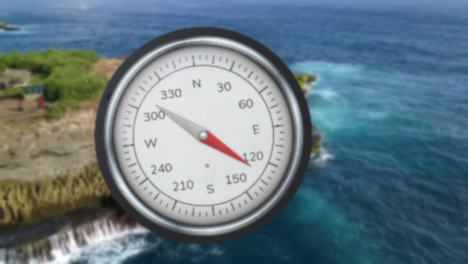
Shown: **130** °
